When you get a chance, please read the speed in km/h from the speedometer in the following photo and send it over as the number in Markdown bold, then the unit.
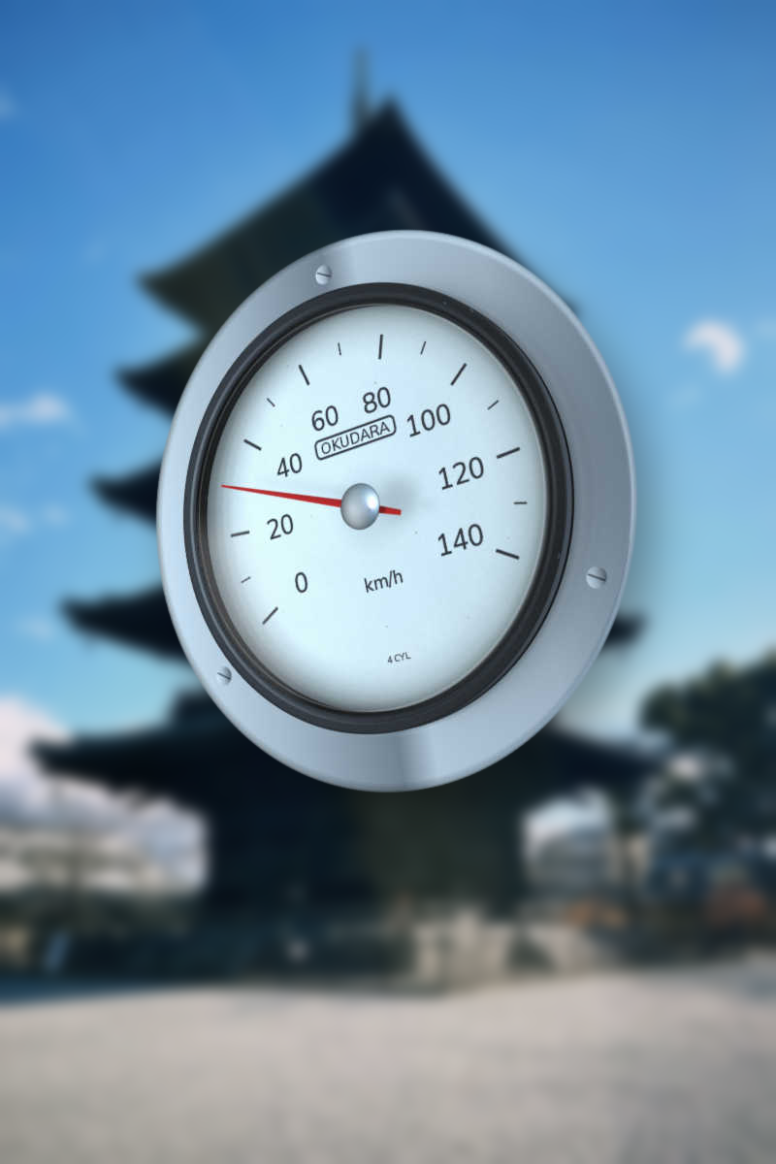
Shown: **30** km/h
